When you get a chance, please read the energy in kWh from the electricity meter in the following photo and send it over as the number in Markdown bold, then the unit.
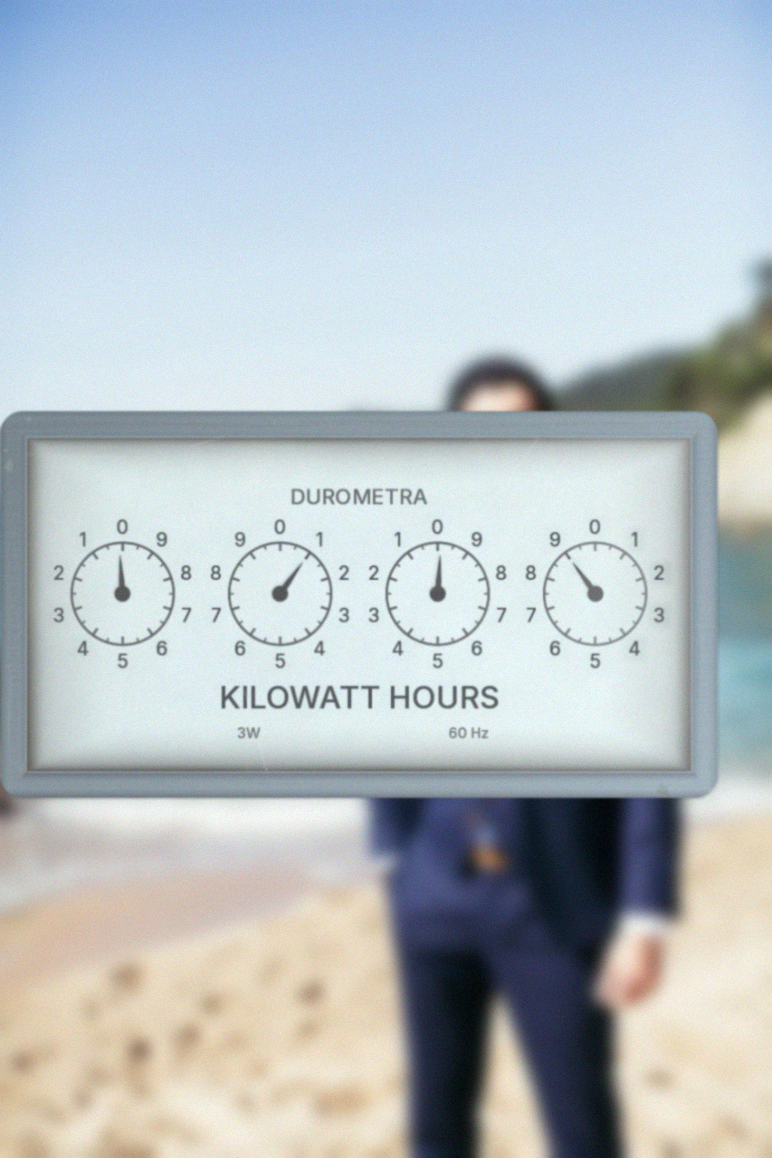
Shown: **99** kWh
